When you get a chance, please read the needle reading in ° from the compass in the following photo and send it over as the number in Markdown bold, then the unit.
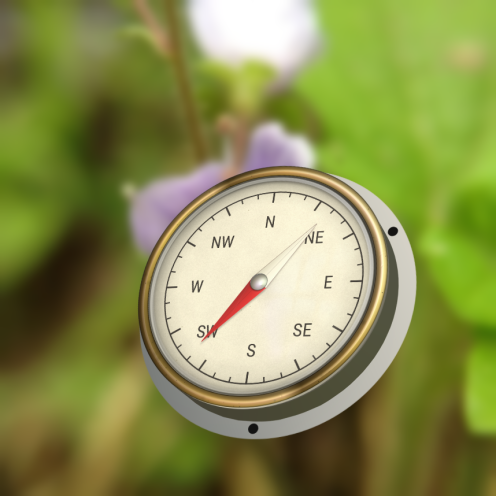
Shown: **220** °
